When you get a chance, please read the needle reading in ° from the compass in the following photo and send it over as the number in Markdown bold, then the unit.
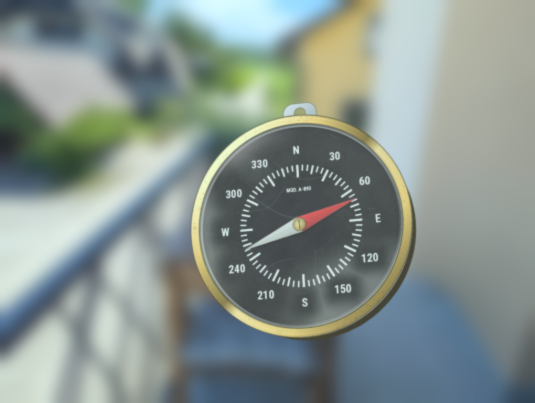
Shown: **70** °
